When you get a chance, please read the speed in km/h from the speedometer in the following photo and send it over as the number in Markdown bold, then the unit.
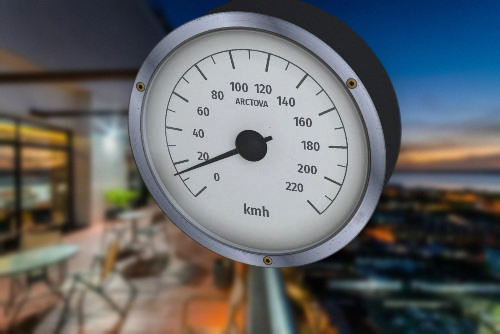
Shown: **15** km/h
